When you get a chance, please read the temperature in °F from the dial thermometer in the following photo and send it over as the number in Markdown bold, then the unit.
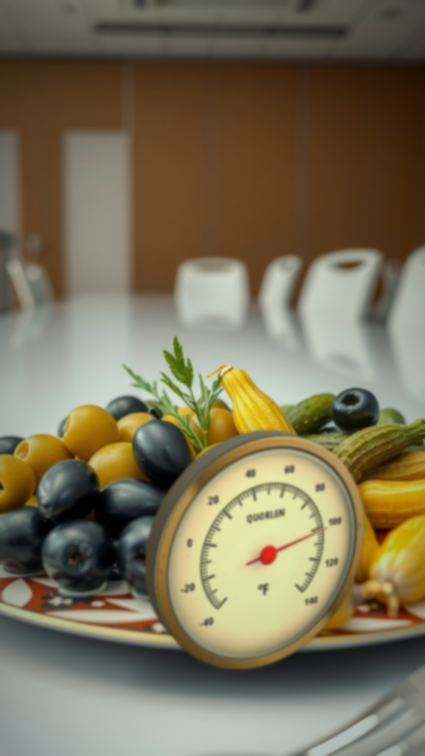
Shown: **100** °F
